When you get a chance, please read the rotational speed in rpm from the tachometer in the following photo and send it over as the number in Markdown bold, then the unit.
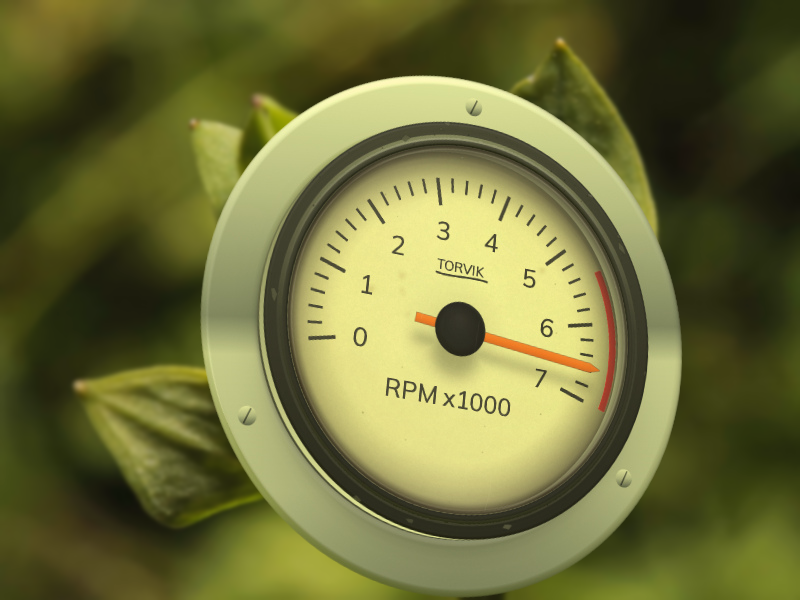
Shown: **6600** rpm
